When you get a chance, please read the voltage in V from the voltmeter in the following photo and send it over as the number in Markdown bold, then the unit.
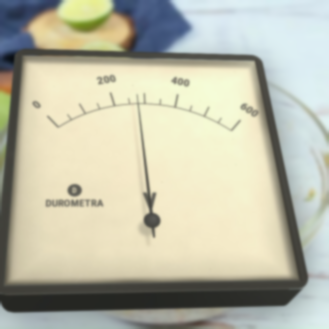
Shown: **275** V
